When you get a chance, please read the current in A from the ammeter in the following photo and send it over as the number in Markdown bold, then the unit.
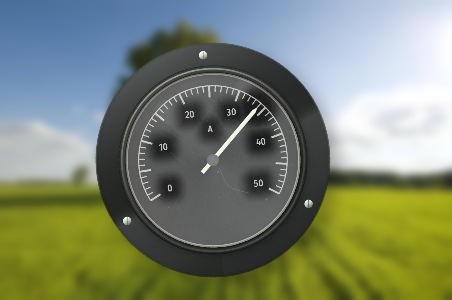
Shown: **34** A
